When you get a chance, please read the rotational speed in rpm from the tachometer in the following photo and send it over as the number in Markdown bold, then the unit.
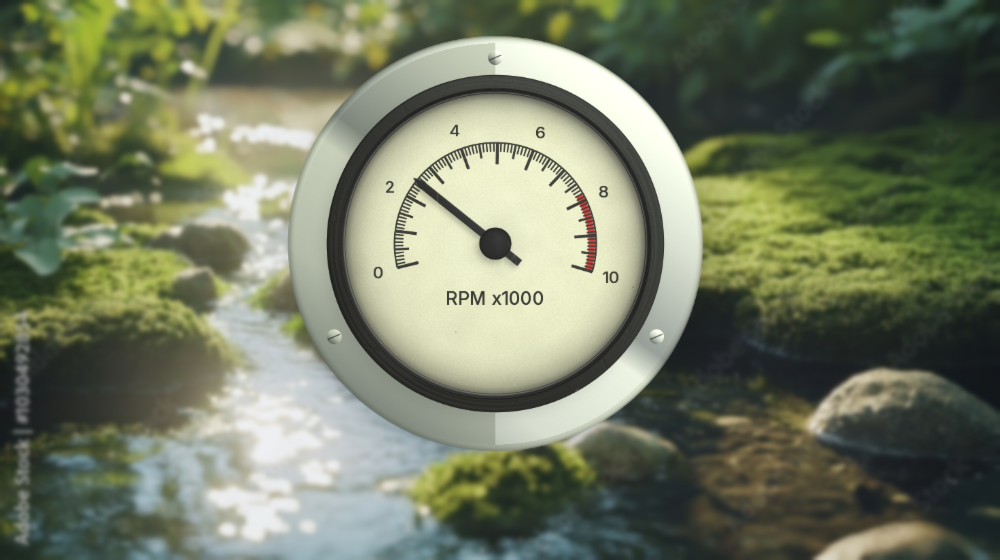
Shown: **2500** rpm
